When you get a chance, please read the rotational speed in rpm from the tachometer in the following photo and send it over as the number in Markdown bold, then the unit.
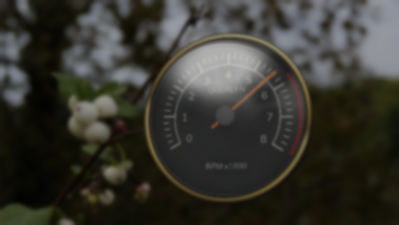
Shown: **5600** rpm
